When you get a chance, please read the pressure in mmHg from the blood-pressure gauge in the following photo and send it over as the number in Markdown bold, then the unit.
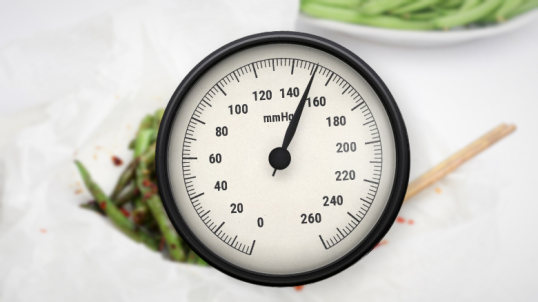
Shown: **152** mmHg
